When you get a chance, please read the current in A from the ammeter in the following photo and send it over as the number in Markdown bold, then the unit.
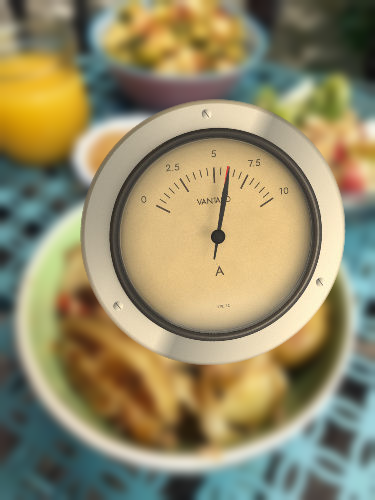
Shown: **6** A
